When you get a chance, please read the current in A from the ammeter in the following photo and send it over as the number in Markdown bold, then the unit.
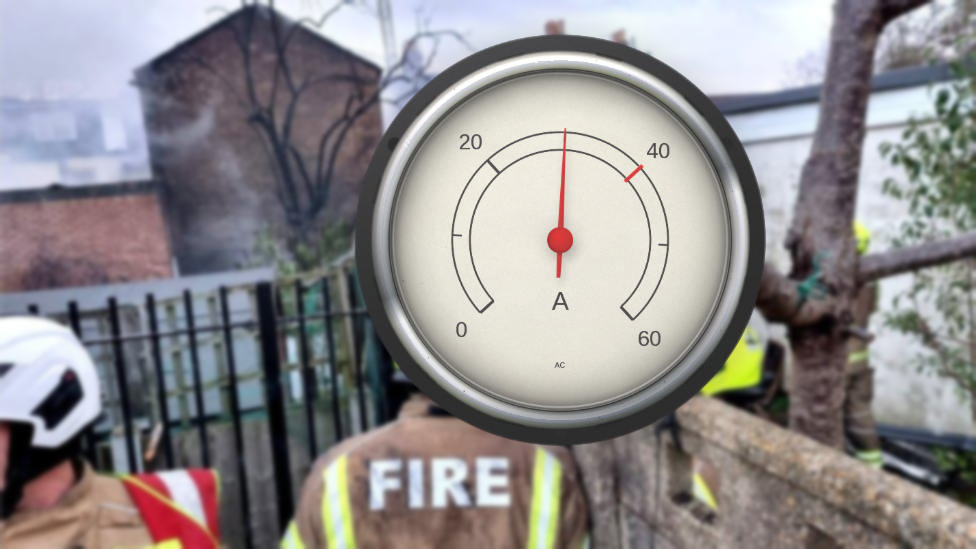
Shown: **30** A
